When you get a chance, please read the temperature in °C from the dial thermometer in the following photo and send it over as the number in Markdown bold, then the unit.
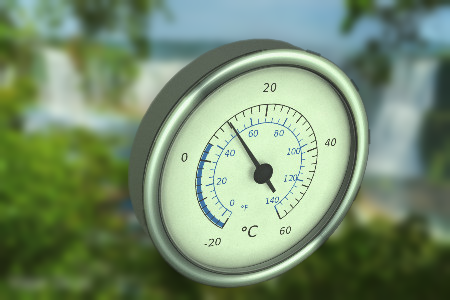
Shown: **10** °C
